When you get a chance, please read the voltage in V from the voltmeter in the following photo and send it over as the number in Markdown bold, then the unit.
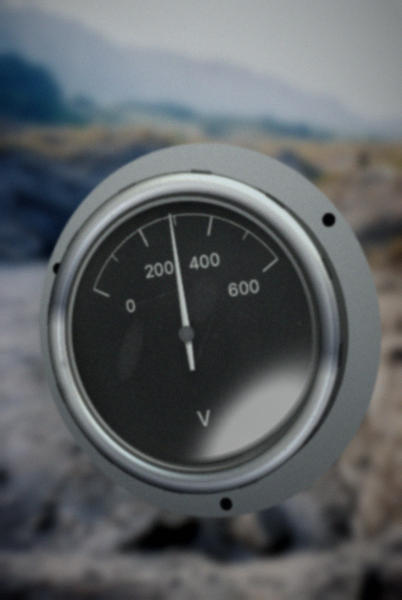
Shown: **300** V
